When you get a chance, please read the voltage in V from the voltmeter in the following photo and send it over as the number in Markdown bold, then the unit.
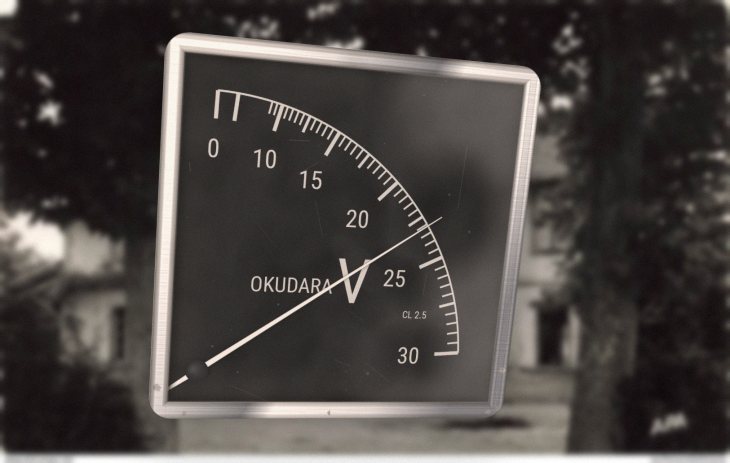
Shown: **23** V
